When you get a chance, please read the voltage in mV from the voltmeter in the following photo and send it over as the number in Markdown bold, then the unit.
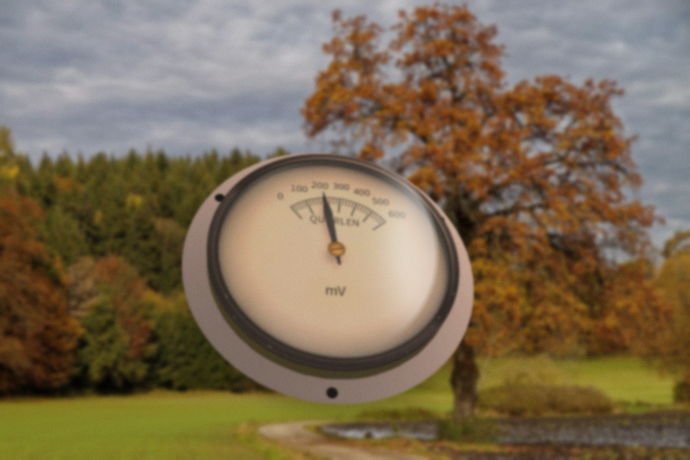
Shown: **200** mV
